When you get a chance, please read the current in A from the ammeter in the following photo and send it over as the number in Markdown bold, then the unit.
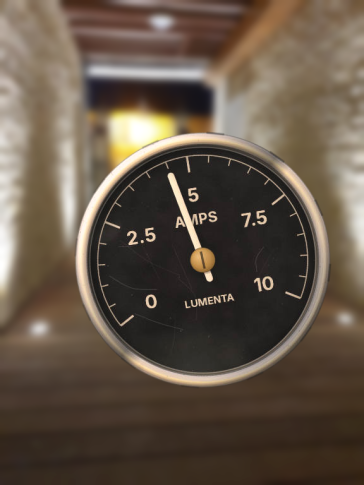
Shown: **4.5** A
